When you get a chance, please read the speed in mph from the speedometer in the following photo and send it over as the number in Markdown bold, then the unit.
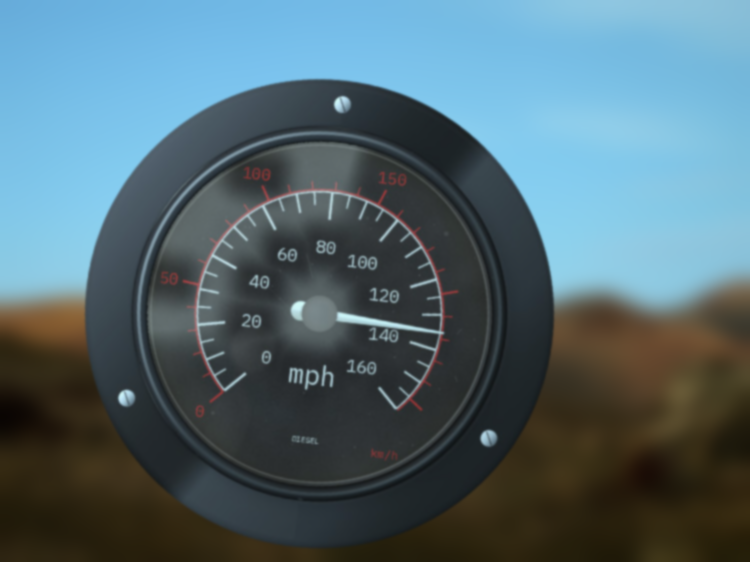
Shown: **135** mph
